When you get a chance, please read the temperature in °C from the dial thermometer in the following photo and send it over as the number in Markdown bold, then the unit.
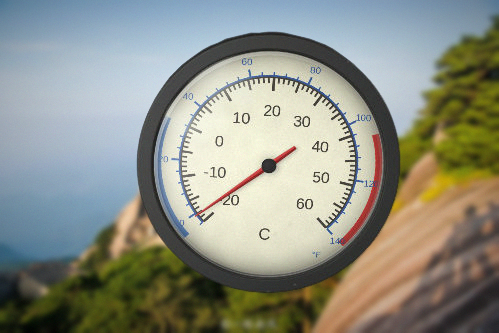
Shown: **-18** °C
